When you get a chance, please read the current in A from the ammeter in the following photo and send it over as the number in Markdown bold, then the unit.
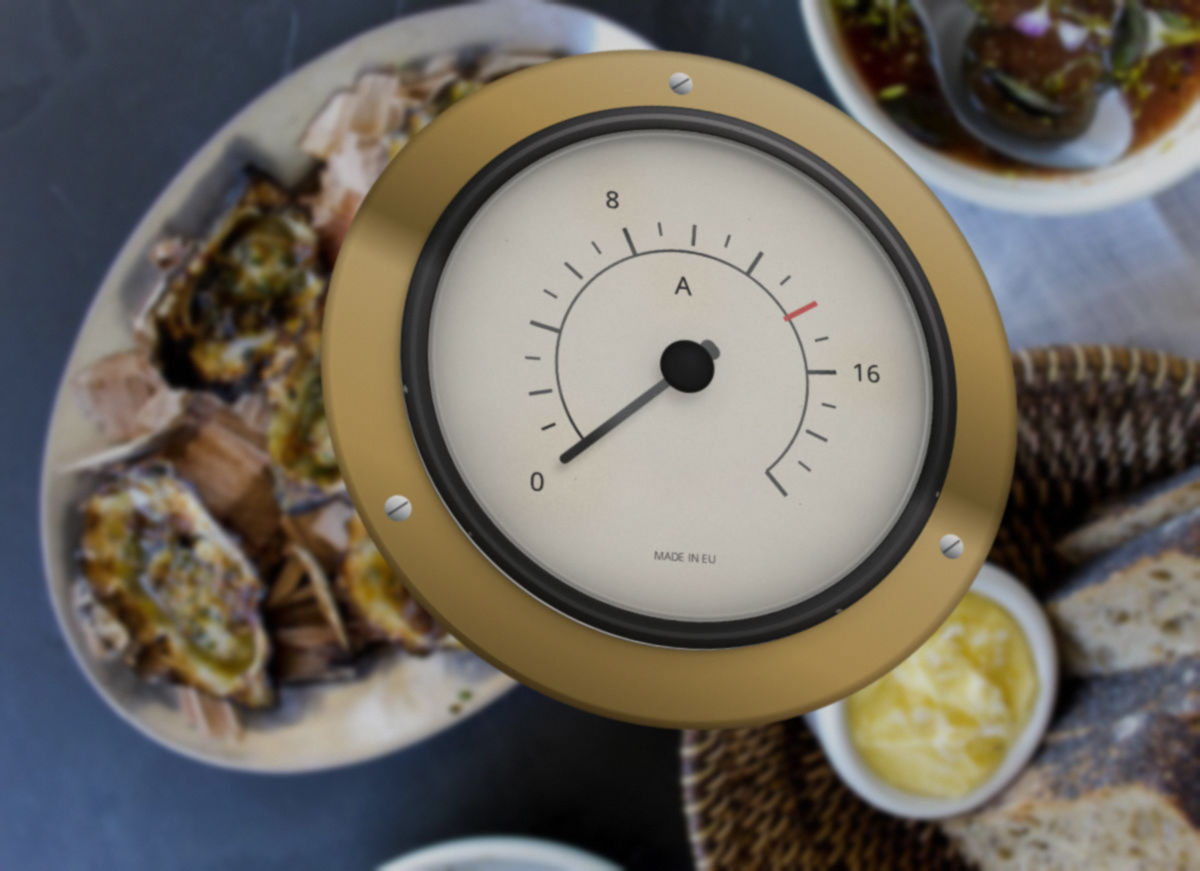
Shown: **0** A
